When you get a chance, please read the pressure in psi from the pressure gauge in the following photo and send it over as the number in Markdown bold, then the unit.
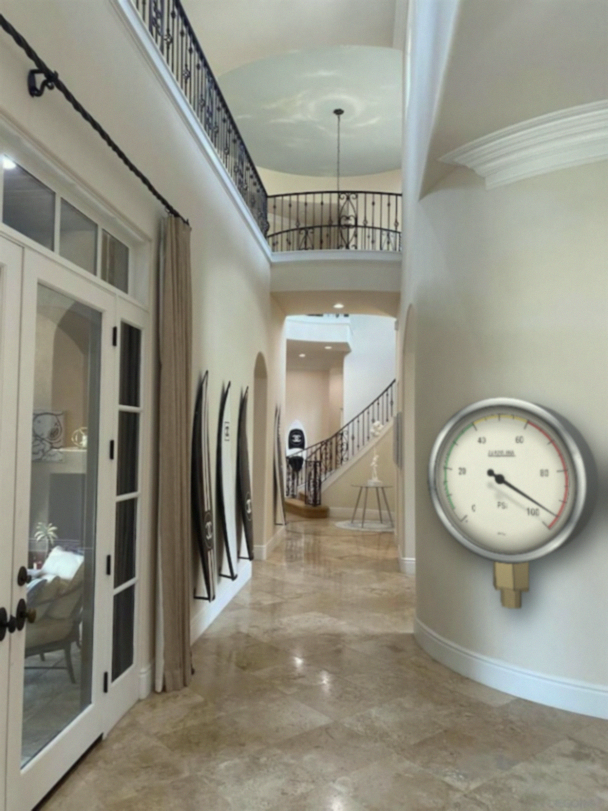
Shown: **95** psi
